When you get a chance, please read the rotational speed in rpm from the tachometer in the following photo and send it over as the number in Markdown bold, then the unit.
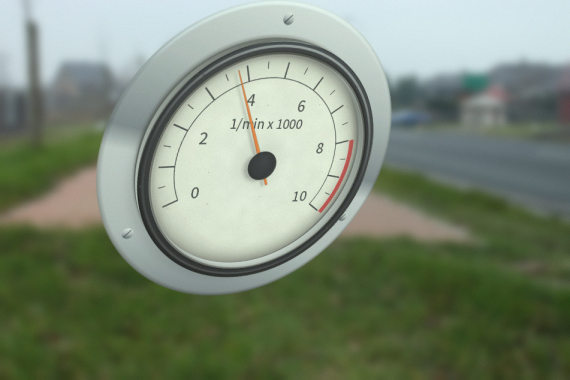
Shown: **3750** rpm
